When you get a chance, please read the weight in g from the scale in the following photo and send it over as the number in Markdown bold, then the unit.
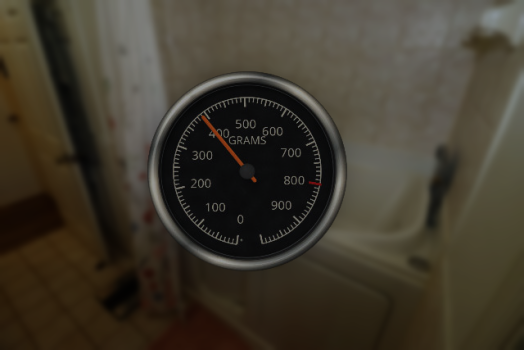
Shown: **390** g
